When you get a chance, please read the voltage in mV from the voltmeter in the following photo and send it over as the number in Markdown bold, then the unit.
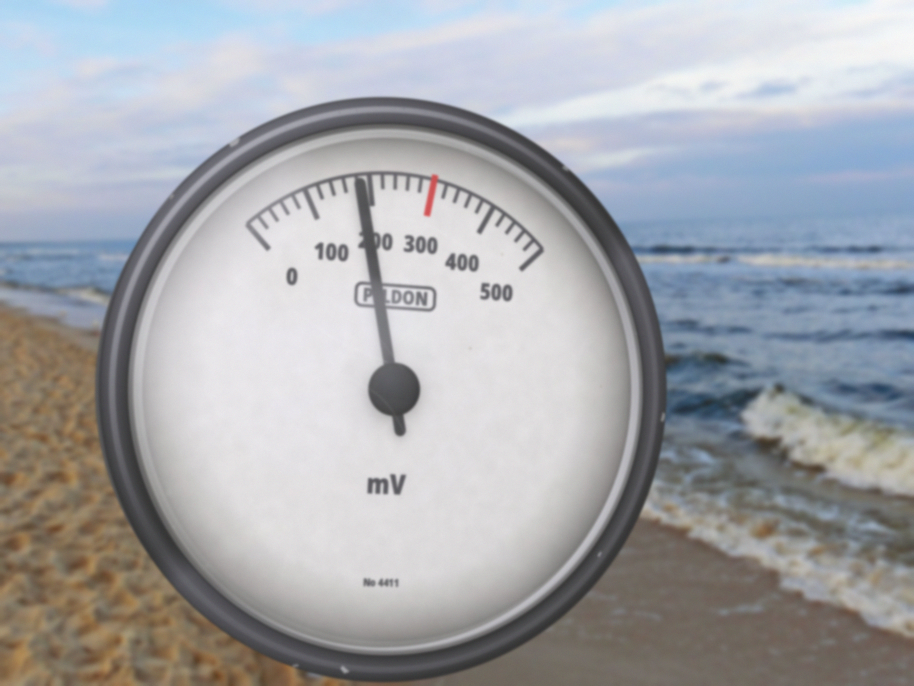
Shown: **180** mV
